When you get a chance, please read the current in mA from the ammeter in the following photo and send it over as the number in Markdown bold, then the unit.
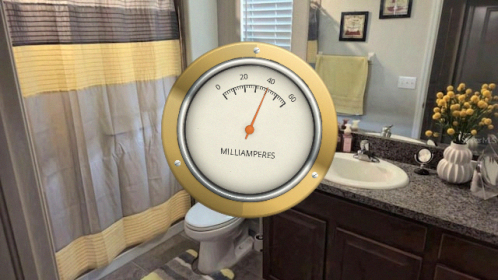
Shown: **40** mA
